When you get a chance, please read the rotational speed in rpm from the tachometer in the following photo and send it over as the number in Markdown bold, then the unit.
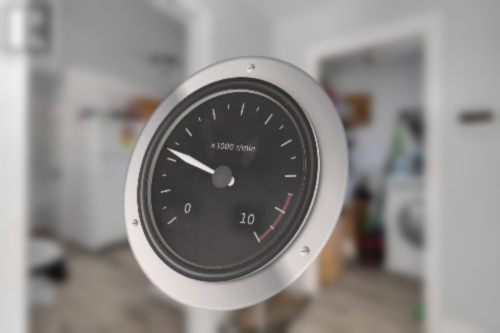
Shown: **2250** rpm
